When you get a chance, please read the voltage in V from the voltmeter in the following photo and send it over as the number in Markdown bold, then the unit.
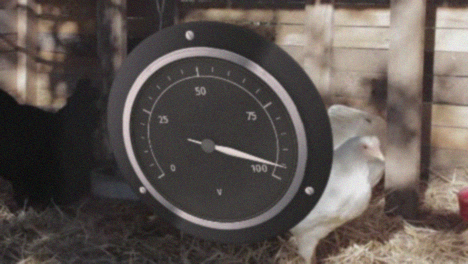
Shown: **95** V
